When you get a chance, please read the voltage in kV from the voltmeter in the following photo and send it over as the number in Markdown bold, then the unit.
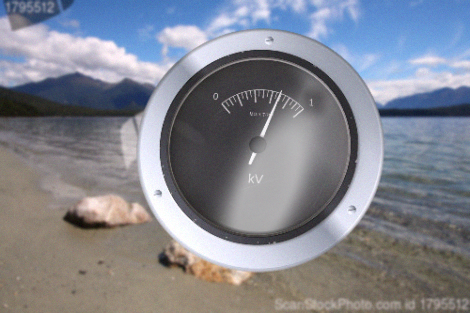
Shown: **0.7** kV
